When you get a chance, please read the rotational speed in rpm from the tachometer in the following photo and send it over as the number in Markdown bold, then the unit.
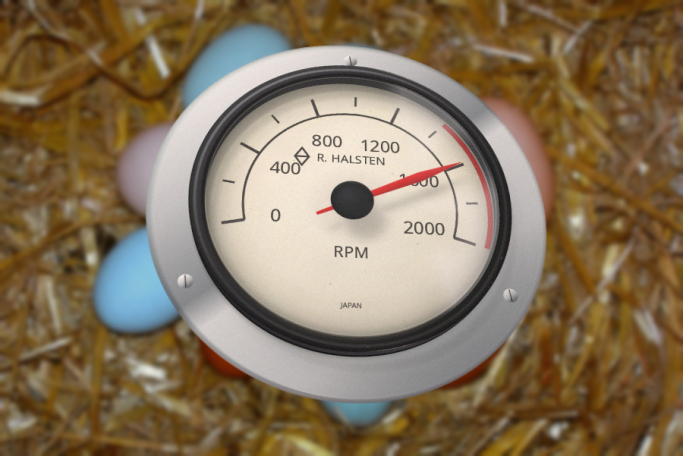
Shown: **1600** rpm
